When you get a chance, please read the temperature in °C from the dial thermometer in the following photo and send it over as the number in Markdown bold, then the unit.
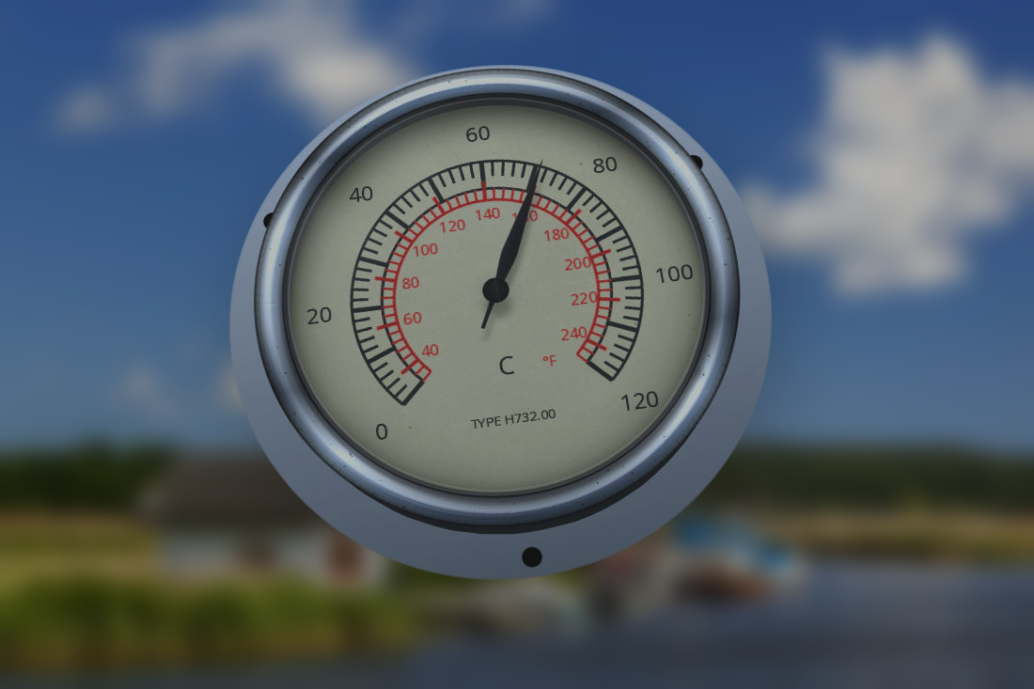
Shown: **71** °C
